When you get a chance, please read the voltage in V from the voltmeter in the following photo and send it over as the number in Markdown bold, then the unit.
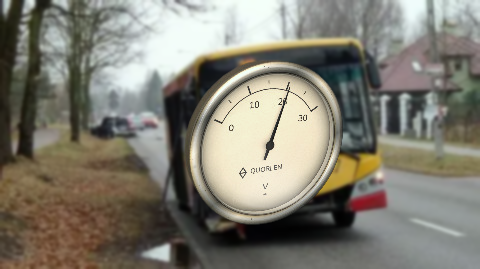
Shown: **20** V
